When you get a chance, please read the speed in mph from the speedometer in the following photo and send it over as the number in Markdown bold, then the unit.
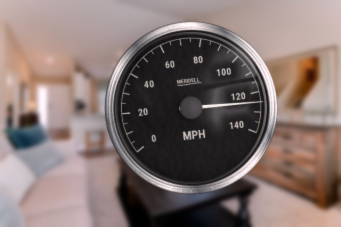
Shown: **125** mph
